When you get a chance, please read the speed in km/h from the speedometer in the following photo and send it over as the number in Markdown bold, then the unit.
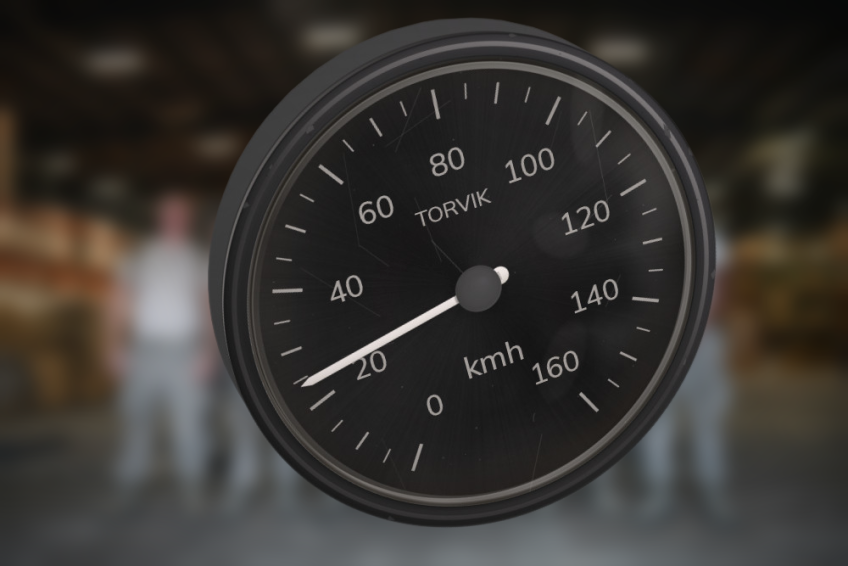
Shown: **25** km/h
